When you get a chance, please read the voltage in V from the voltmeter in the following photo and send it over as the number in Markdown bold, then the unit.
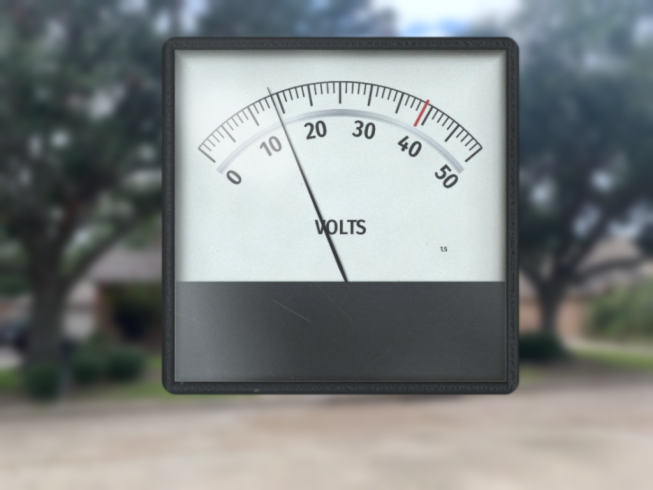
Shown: **14** V
